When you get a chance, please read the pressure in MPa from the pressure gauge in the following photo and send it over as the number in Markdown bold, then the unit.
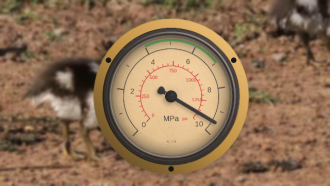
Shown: **9.5** MPa
